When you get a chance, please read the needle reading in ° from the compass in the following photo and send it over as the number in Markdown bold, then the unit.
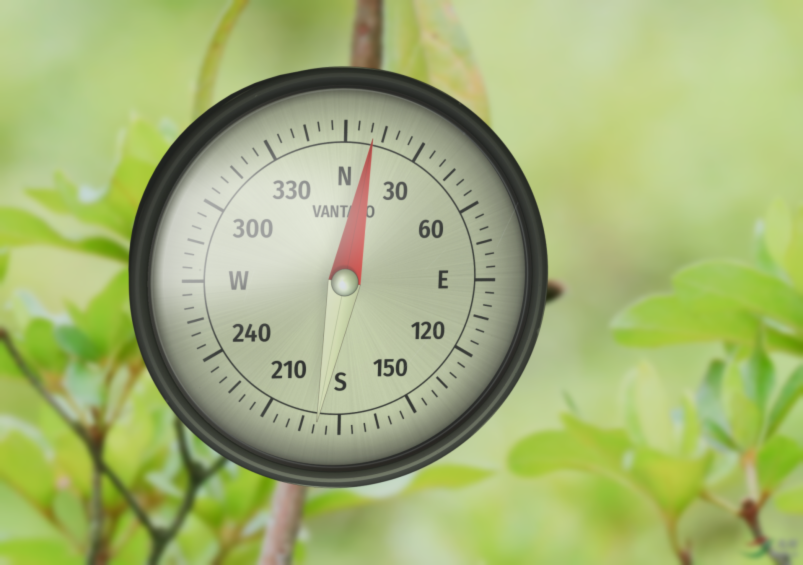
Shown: **10** °
